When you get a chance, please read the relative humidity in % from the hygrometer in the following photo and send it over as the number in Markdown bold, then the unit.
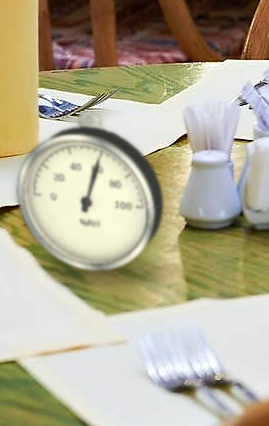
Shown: **60** %
